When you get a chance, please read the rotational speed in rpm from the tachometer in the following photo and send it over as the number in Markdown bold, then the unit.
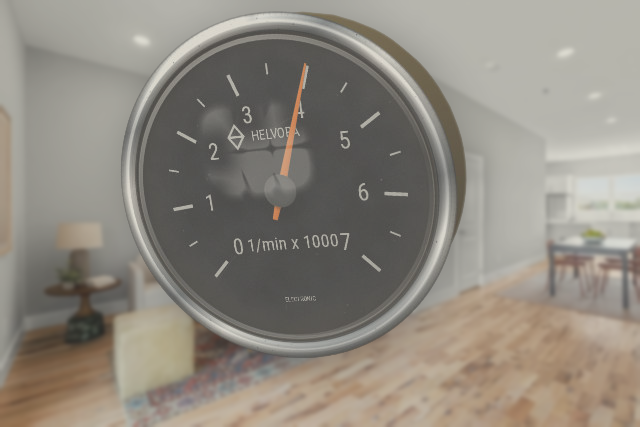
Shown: **4000** rpm
